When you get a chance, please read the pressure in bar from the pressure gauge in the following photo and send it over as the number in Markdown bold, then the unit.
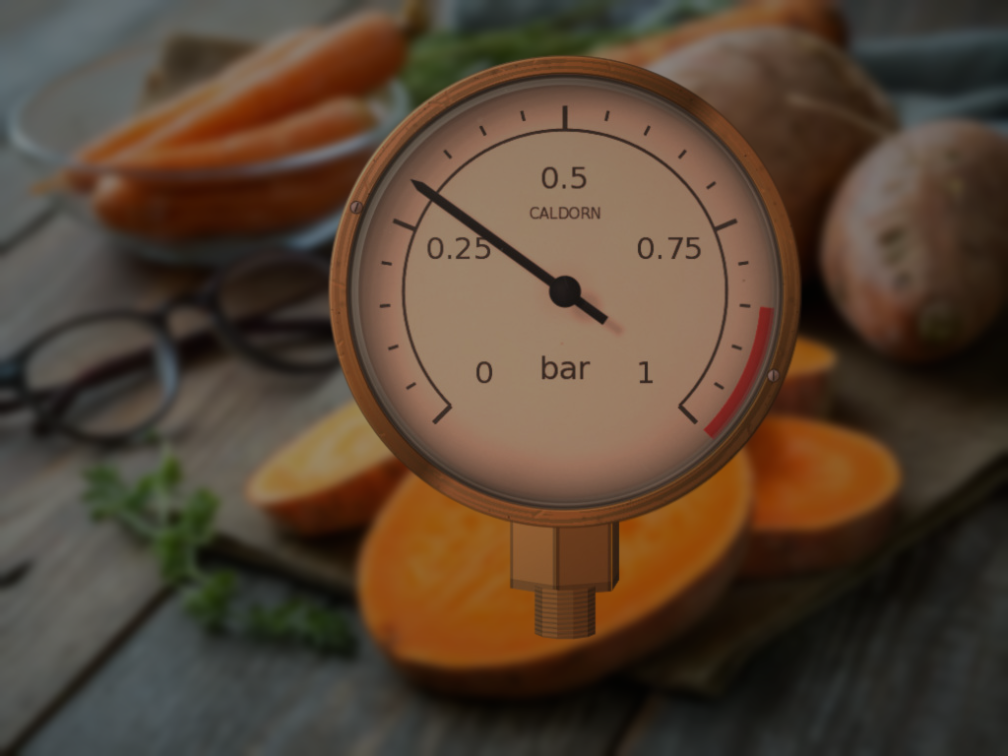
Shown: **0.3** bar
